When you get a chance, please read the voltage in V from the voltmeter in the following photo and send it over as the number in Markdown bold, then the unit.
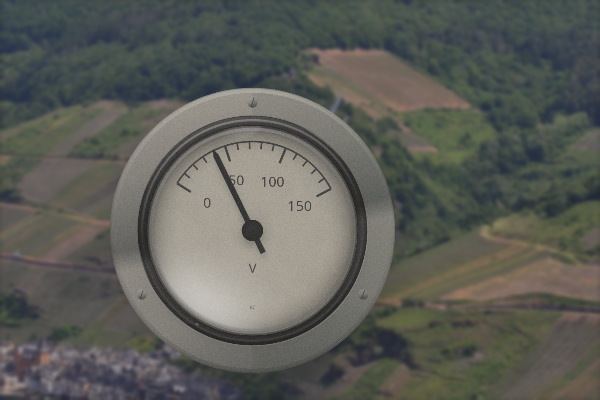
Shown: **40** V
